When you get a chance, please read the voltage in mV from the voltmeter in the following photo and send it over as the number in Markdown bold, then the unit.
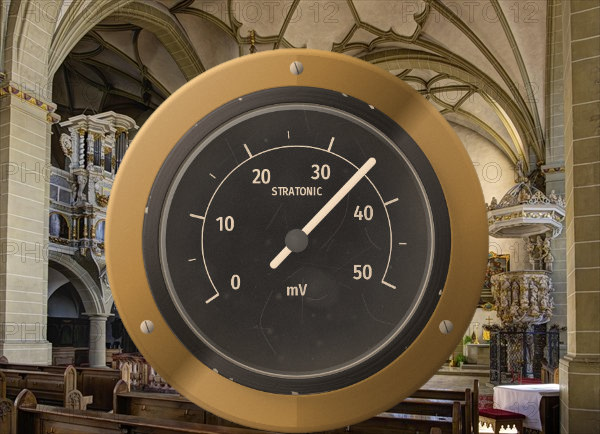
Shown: **35** mV
